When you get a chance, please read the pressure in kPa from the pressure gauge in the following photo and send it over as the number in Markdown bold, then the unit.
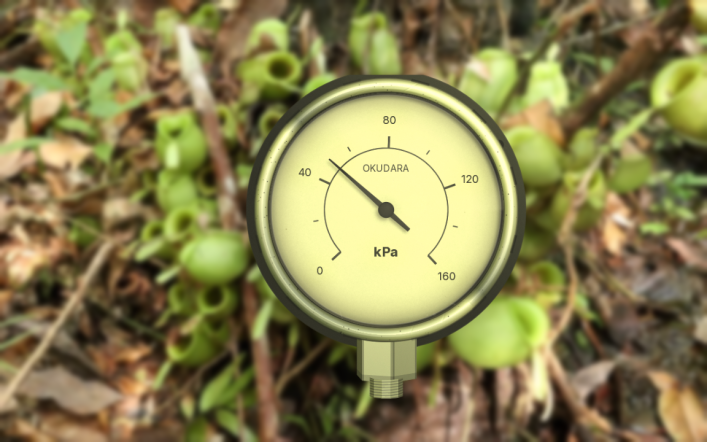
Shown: **50** kPa
